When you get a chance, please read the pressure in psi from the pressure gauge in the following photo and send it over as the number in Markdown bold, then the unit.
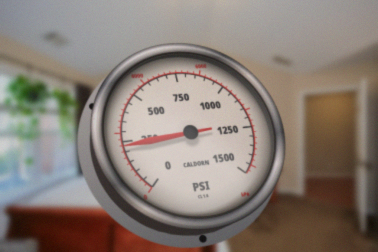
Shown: **225** psi
